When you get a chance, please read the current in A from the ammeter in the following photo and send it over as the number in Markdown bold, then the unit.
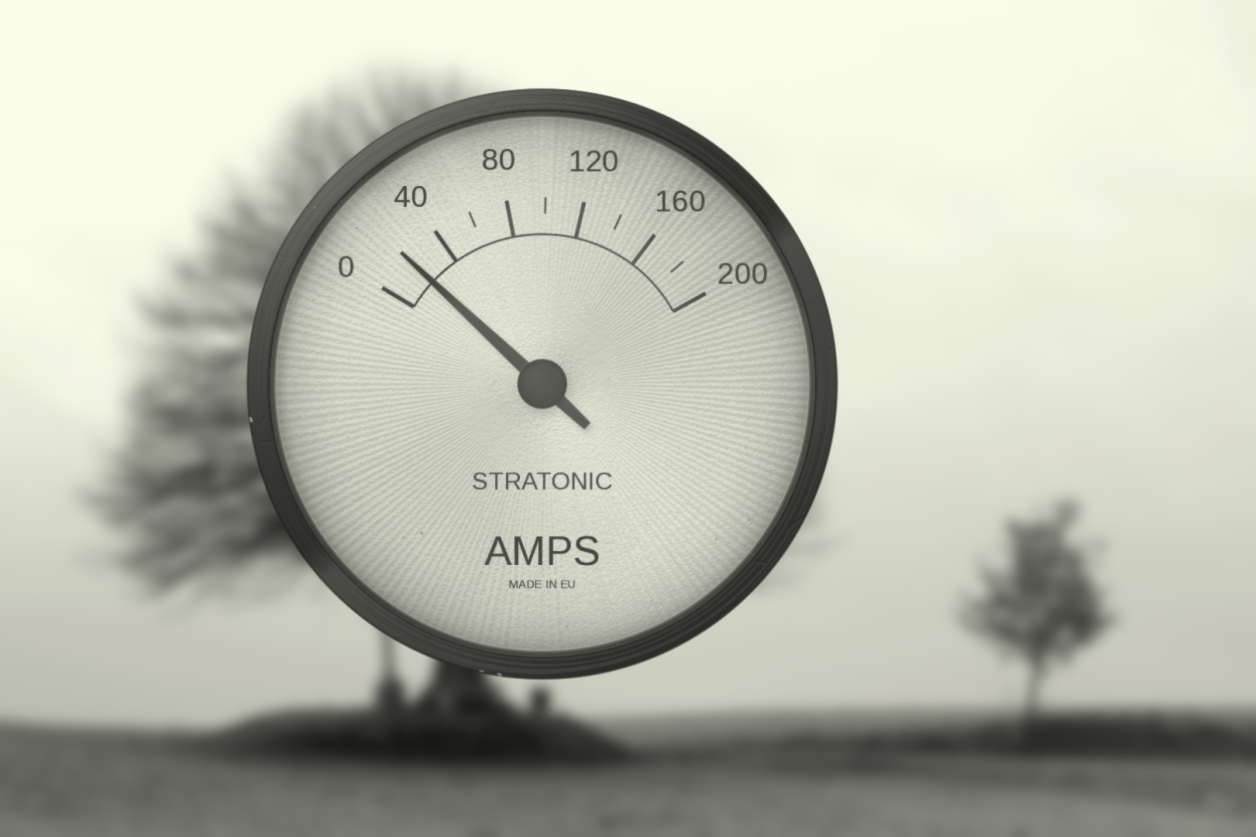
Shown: **20** A
